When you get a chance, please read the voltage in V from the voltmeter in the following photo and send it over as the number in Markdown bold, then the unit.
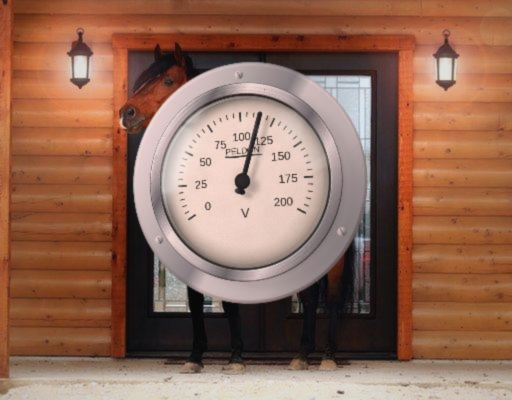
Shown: **115** V
